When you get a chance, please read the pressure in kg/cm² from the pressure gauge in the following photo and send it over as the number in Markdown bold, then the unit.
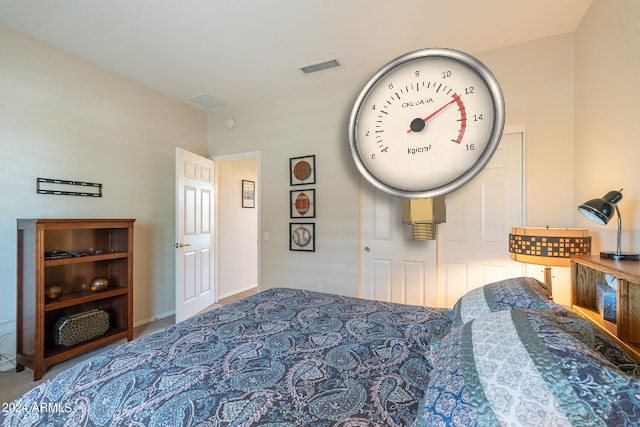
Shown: **12** kg/cm²
